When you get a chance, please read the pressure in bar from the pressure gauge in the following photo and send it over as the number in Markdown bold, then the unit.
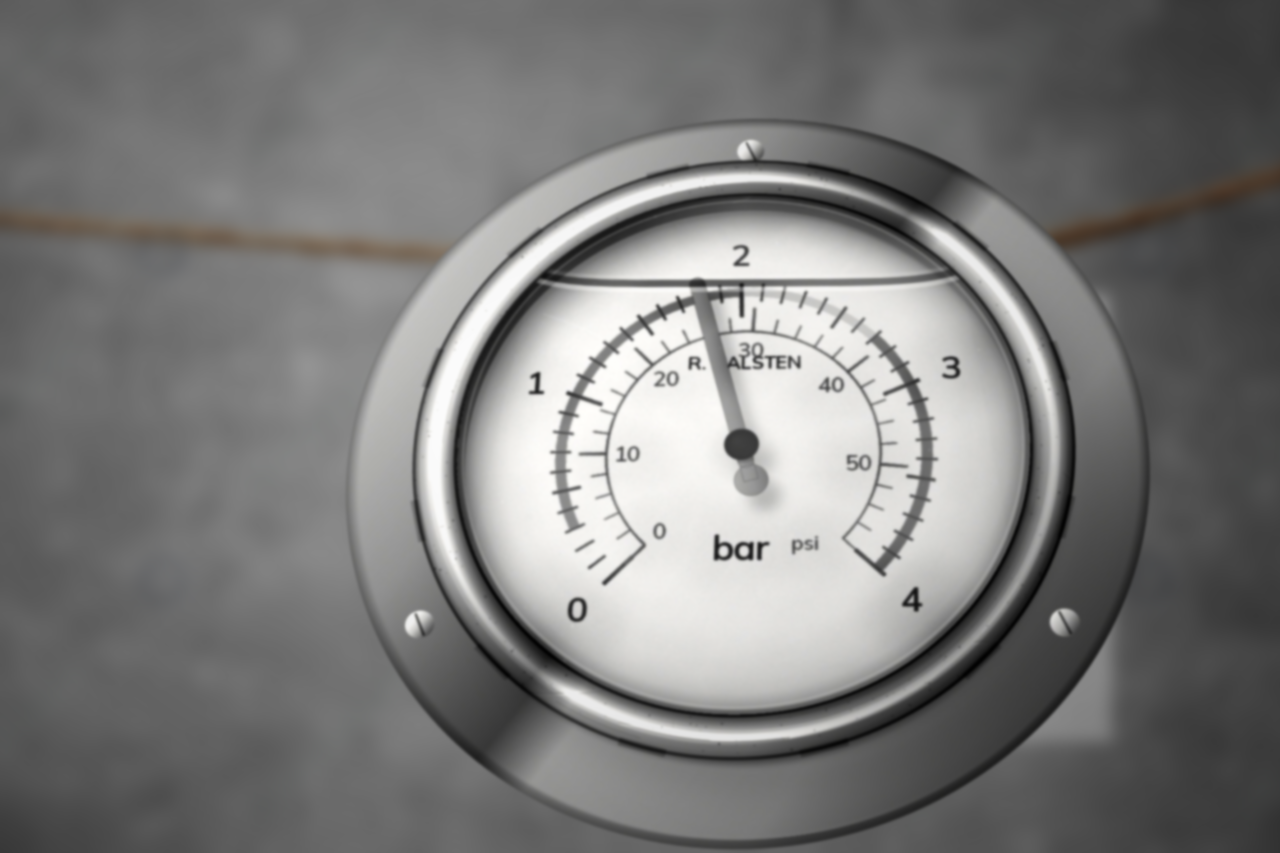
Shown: **1.8** bar
